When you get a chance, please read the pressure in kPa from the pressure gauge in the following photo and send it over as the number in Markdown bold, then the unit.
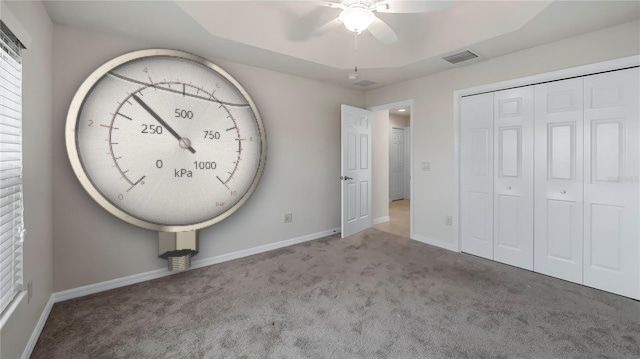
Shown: **325** kPa
